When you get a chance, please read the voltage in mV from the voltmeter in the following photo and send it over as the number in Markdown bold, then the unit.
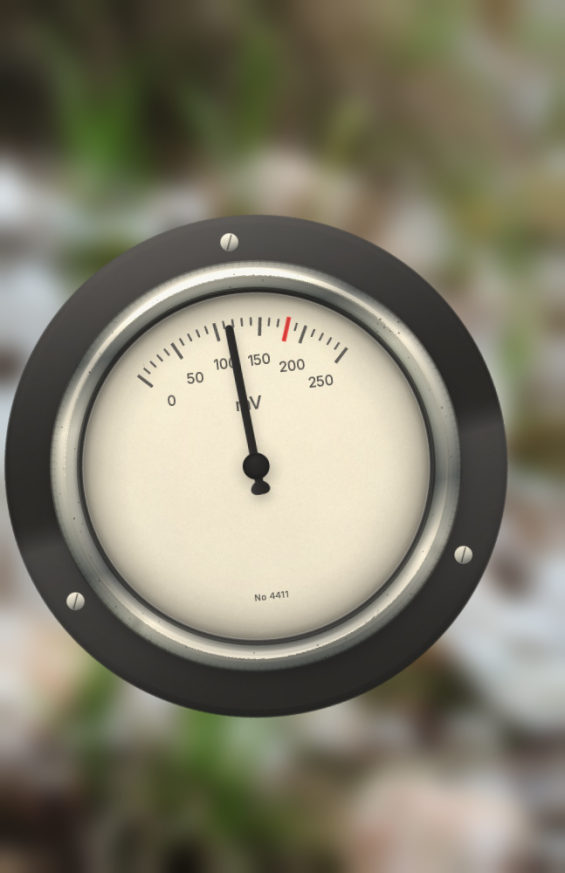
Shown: **115** mV
